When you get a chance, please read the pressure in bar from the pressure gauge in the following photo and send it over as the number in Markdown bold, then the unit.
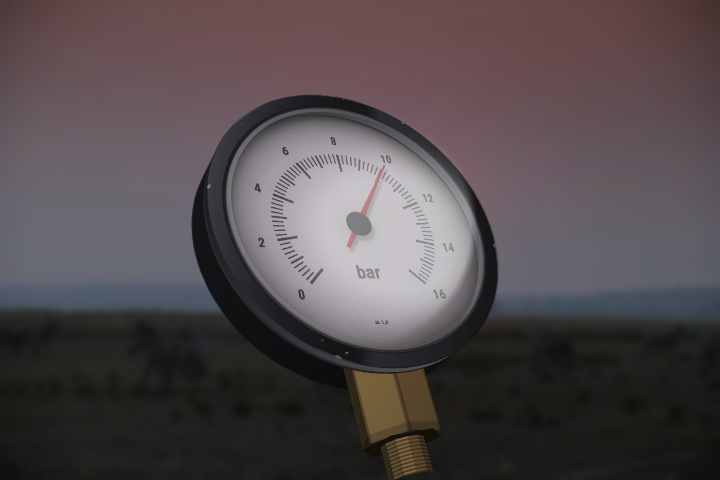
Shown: **10** bar
